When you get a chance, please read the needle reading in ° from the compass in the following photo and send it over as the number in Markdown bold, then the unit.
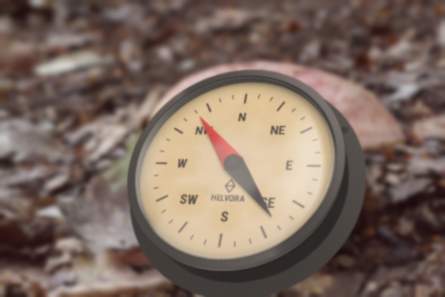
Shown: **320** °
